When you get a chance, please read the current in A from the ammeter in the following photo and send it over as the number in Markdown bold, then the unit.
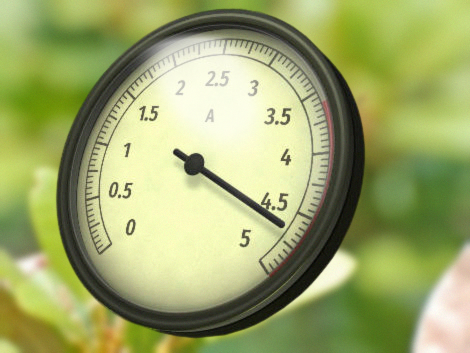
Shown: **4.65** A
